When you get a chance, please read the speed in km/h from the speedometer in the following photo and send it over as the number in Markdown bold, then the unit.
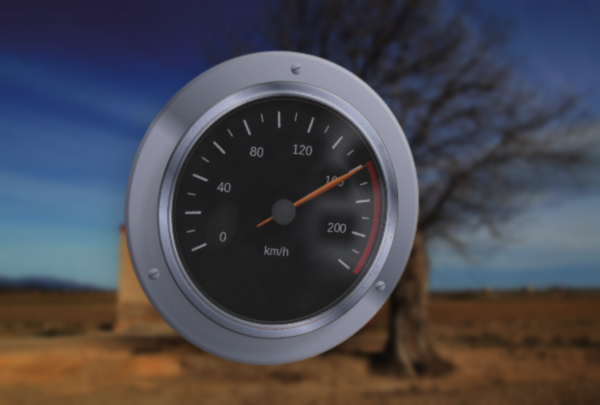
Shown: **160** km/h
